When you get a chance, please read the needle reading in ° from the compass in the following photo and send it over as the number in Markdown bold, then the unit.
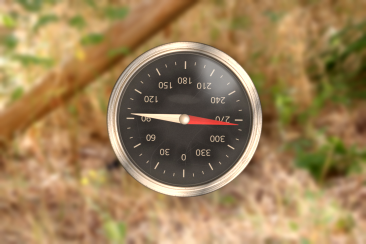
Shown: **275** °
